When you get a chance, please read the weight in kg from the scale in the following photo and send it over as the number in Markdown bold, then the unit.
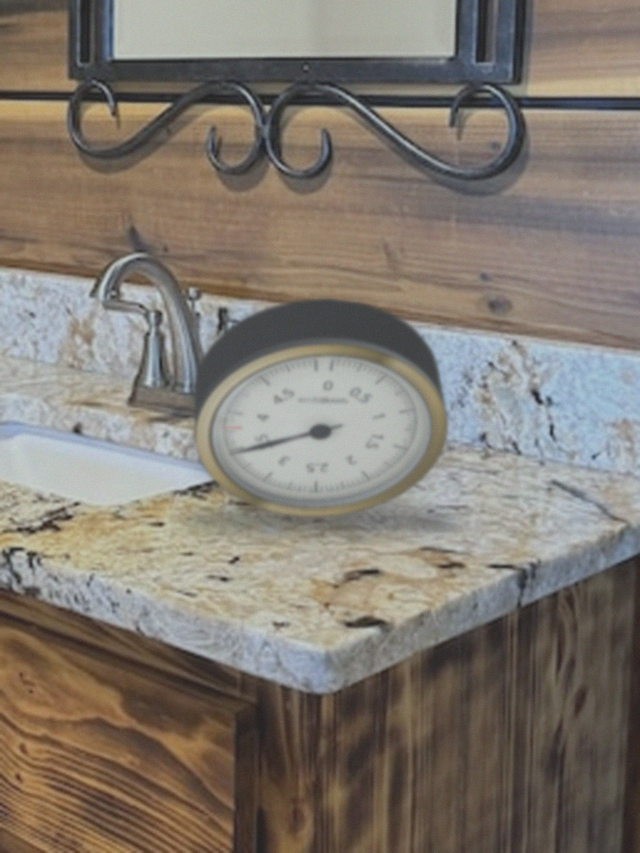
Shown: **3.5** kg
